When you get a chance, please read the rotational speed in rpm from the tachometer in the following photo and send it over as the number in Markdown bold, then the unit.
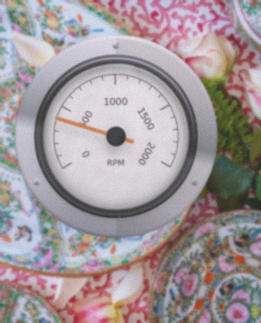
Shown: **400** rpm
